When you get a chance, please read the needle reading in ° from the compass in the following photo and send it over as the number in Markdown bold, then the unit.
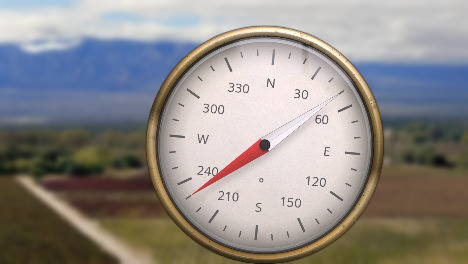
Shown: **230** °
